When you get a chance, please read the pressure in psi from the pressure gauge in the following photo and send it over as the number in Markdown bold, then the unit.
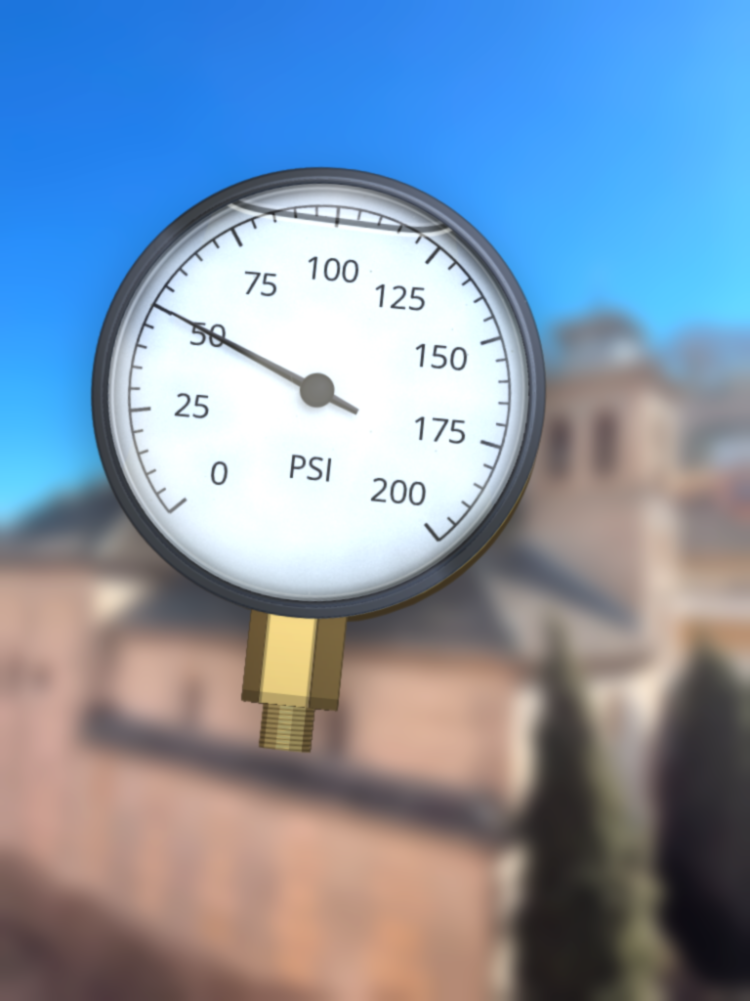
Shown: **50** psi
